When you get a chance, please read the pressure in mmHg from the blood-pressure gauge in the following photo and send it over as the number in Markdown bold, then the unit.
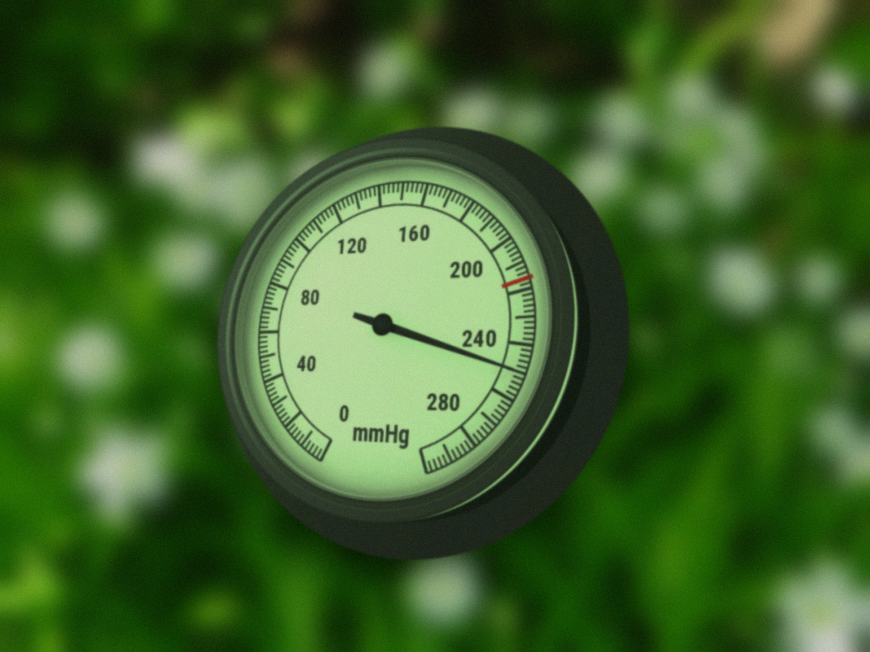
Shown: **250** mmHg
